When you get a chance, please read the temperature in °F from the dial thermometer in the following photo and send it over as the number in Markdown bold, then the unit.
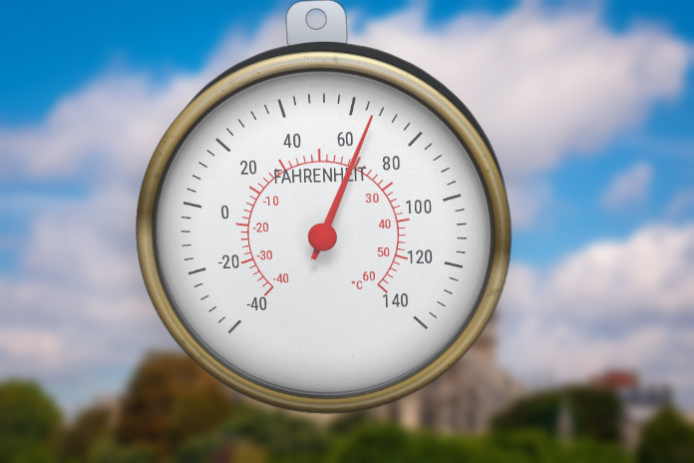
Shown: **66** °F
